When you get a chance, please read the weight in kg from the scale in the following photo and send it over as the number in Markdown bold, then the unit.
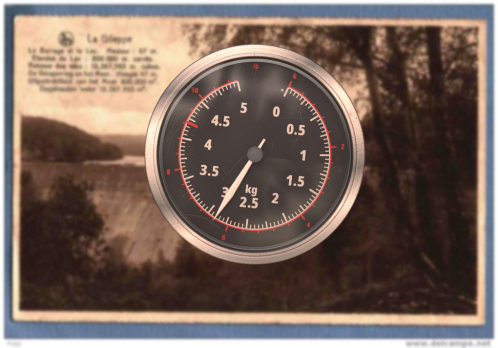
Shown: **2.9** kg
